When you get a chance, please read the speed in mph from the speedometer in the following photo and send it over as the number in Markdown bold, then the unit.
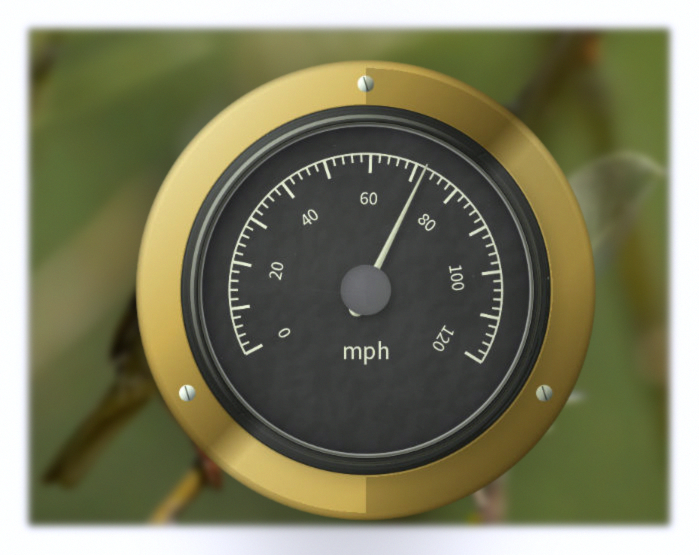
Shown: **72** mph
